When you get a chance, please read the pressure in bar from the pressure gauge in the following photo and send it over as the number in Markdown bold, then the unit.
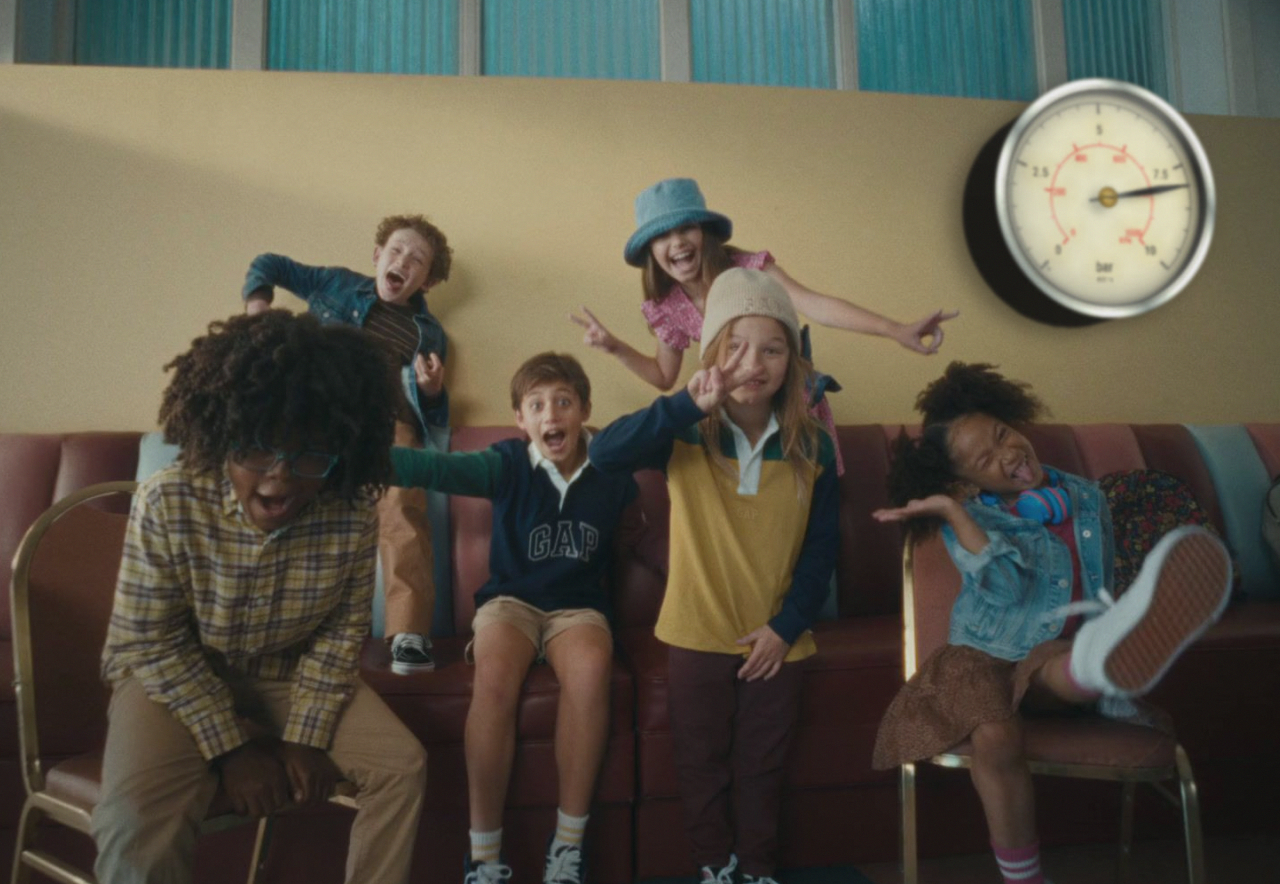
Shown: **8** bar
